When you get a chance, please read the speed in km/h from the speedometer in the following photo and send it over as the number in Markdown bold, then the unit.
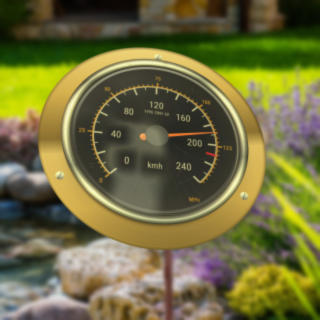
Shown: **190** km/h
